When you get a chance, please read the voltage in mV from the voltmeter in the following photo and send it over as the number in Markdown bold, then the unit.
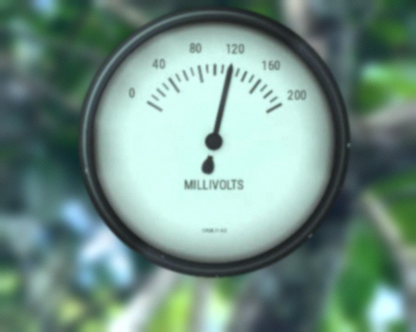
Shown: **120** mV
